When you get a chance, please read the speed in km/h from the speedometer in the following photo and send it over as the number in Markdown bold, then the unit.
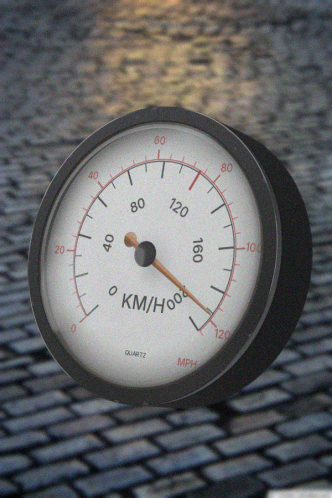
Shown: **190** km/h
